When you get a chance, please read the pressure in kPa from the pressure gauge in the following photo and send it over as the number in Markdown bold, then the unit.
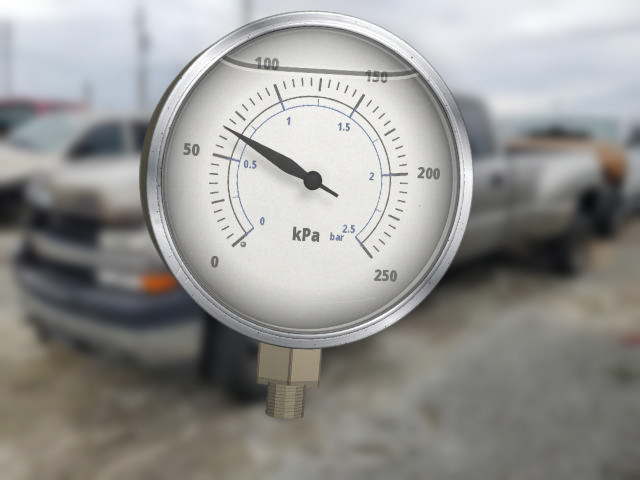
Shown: **65** kPa
